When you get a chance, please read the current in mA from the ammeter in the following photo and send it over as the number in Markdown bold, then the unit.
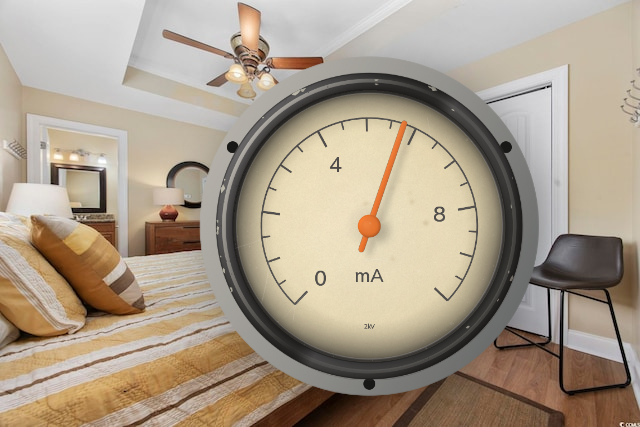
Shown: **5.75** mA
